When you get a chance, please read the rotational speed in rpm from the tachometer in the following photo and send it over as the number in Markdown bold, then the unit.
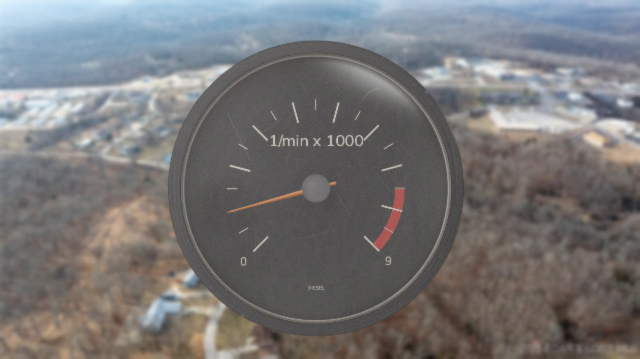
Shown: **1000** rpm
